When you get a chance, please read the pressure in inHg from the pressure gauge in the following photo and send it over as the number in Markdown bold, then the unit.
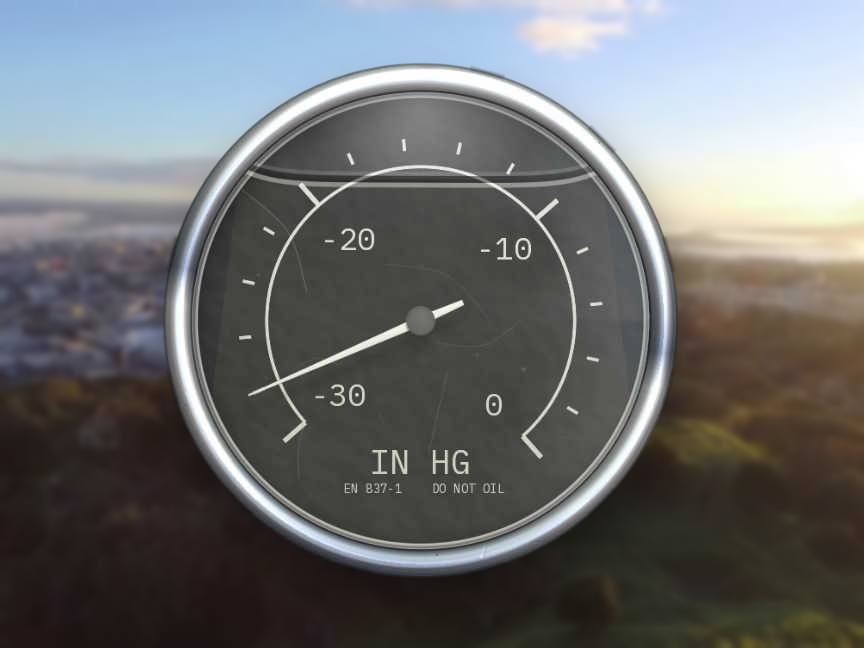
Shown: **-28** inHg
